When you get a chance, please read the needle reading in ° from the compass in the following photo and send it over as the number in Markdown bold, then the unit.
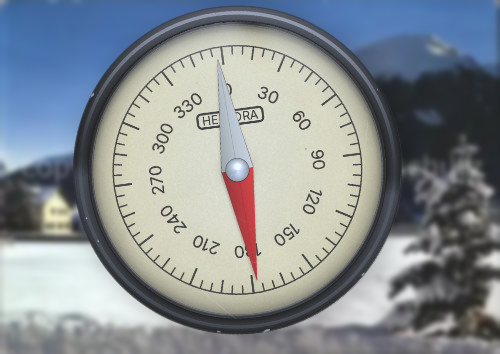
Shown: **177.5** °
